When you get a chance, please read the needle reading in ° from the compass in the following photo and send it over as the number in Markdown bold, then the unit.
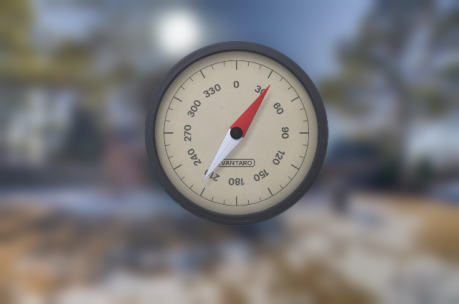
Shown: **35** °
